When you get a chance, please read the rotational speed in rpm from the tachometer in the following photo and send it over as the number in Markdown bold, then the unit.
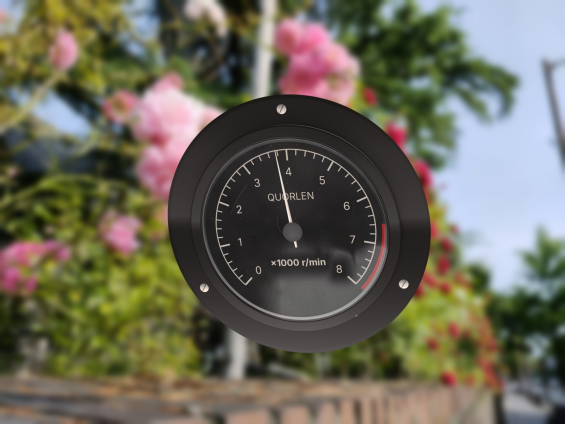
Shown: **3800** rpm
